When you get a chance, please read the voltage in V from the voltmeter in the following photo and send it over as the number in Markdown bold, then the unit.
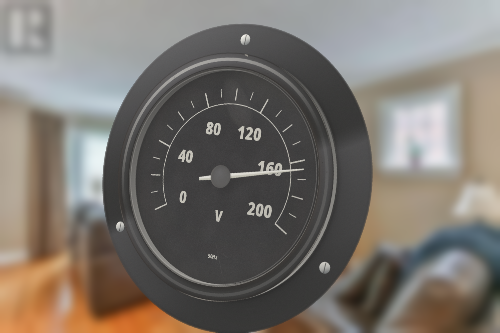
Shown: **165** V
